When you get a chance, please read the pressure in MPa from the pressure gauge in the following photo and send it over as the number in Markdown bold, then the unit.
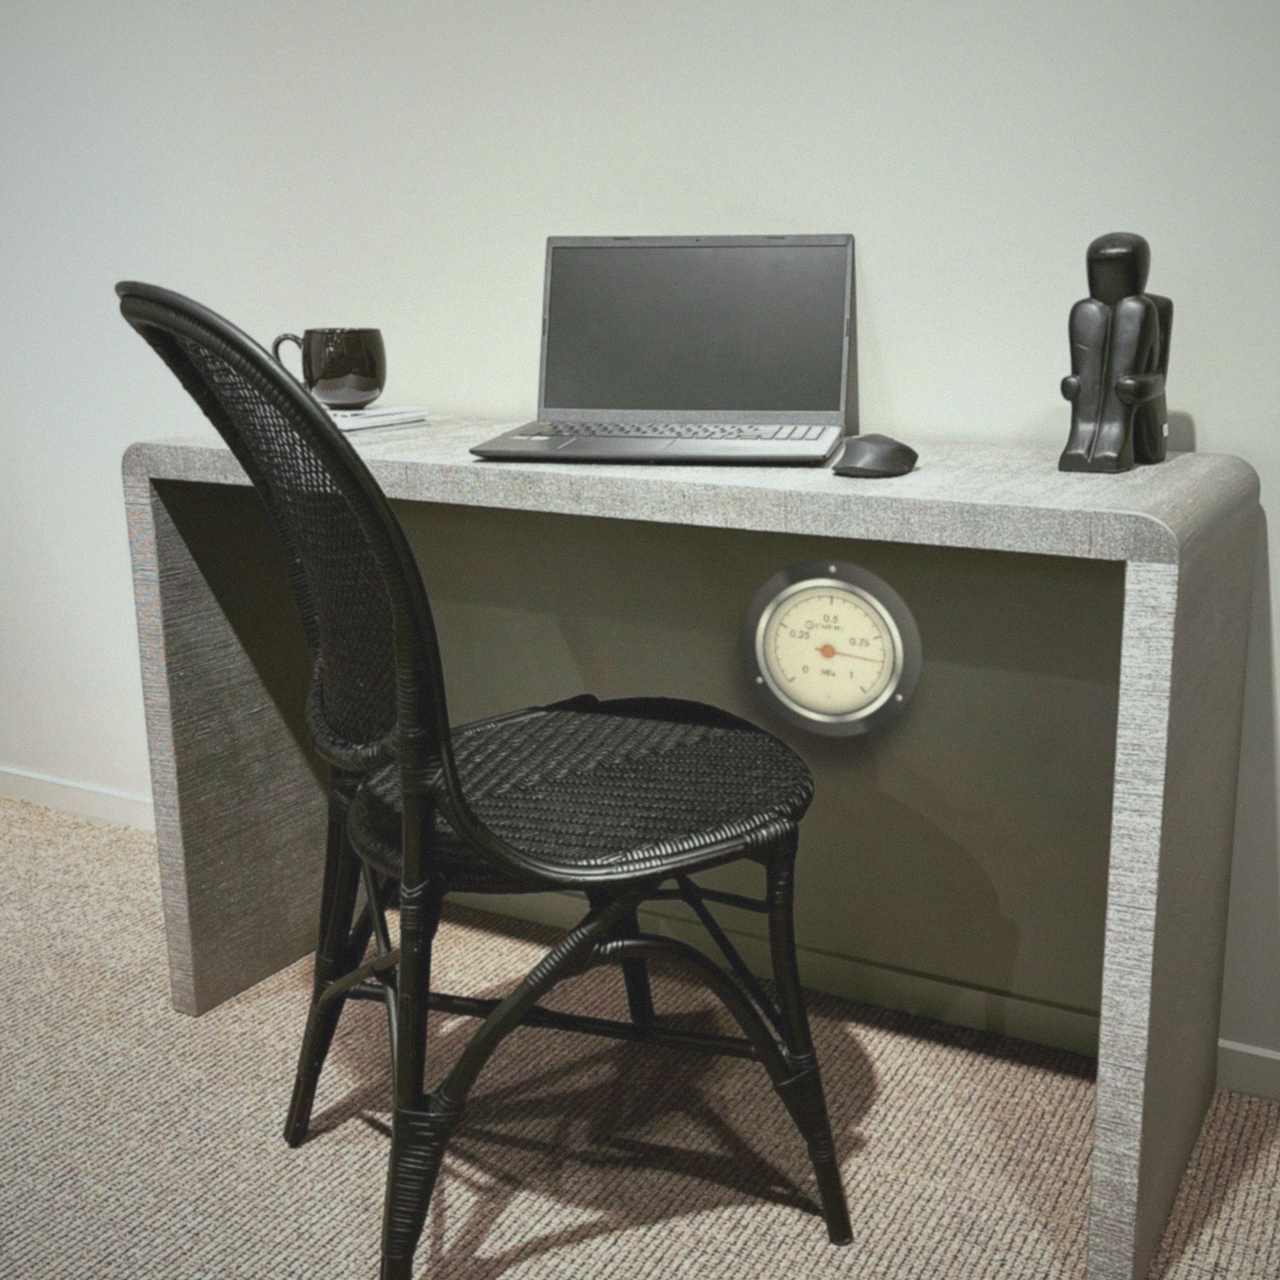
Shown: **0.85** MPa
